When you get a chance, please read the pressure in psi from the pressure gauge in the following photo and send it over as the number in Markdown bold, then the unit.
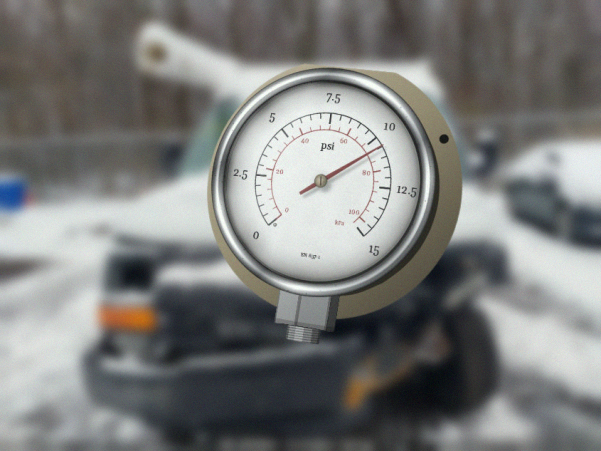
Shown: **10.5** psi
